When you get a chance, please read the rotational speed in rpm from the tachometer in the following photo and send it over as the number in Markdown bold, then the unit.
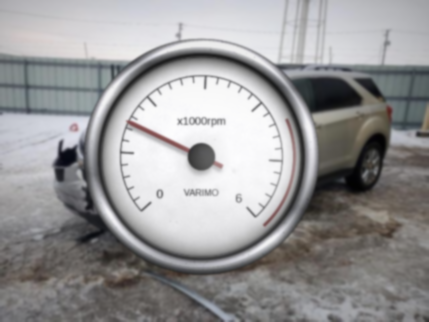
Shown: **1500** rpm
